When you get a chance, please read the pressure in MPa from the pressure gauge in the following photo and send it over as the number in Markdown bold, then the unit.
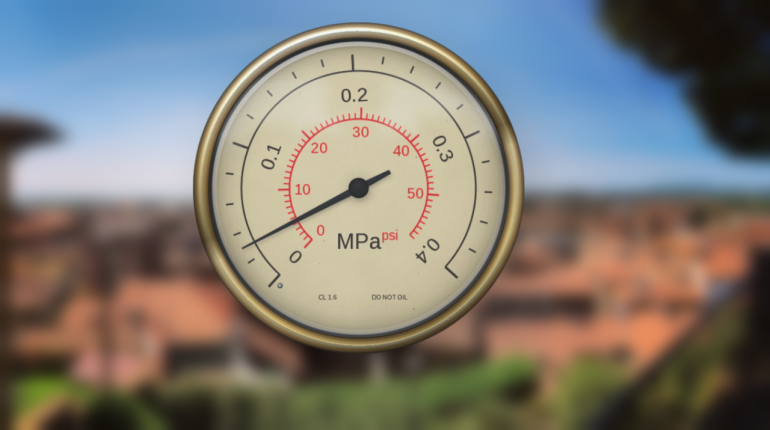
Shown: **0.03** MPa
